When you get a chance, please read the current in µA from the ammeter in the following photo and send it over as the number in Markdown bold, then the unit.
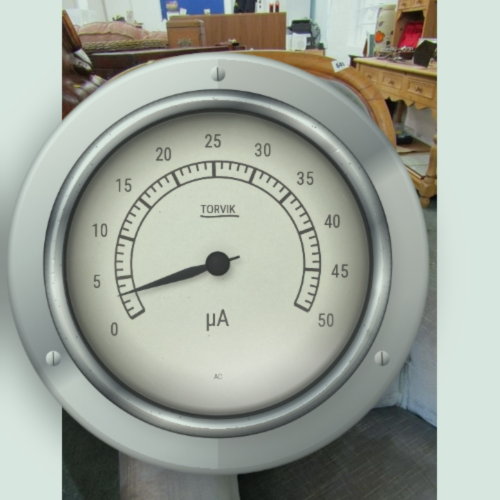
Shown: **3** µA
